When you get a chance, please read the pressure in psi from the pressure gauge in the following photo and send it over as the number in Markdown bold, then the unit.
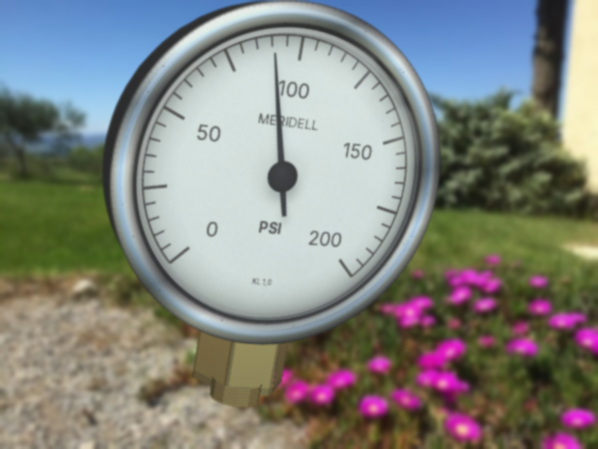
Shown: **90** psi
